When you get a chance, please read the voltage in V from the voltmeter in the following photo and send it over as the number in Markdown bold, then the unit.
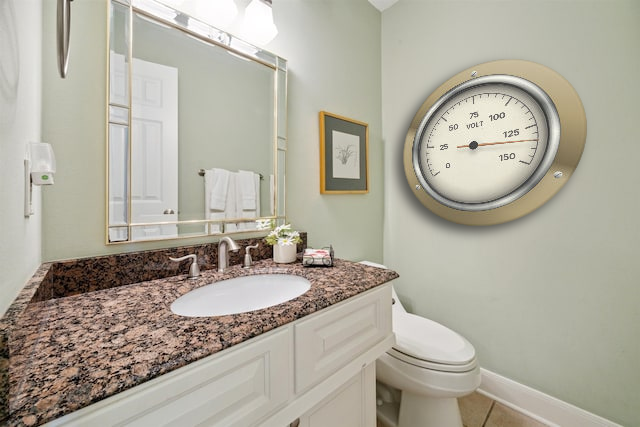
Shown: **135** V
